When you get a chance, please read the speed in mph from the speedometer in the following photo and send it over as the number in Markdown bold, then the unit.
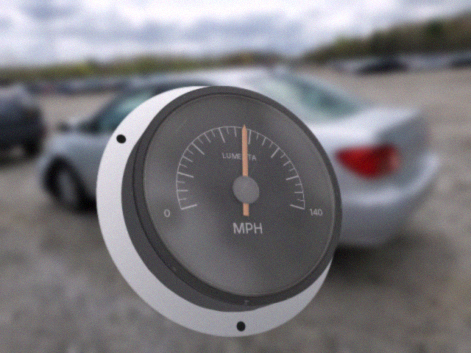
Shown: **75** mph
